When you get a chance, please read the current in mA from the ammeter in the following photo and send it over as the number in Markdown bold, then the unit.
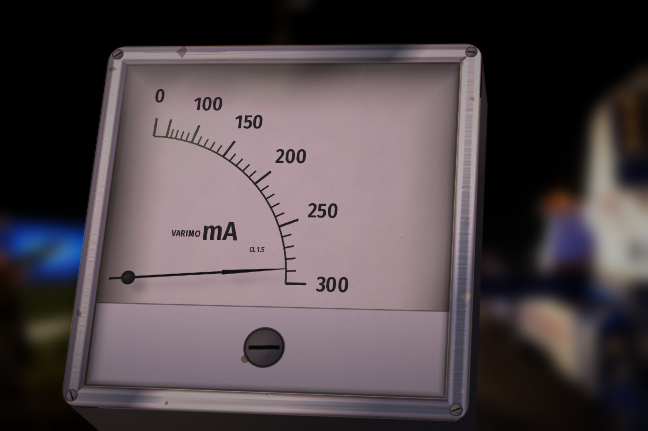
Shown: **290** mA
